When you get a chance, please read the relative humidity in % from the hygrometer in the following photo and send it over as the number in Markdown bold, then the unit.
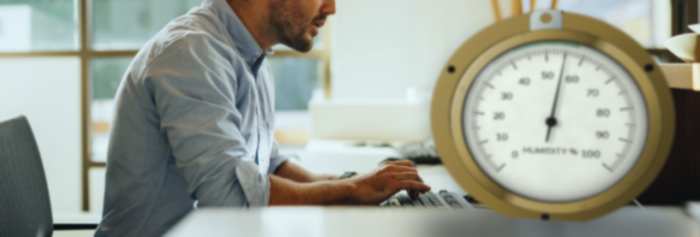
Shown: **55** %
